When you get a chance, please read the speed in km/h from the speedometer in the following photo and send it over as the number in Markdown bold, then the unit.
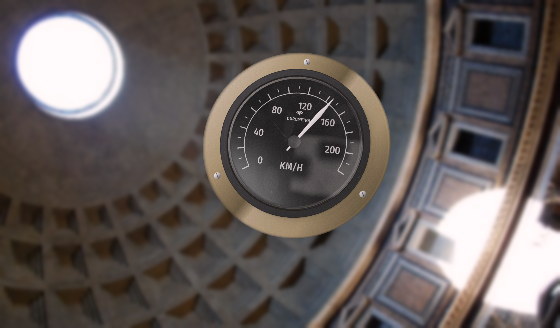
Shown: **145** km/h
